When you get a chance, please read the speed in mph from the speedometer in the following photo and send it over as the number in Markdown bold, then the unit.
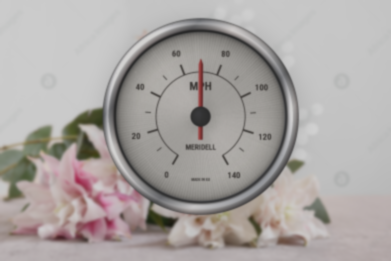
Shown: **70** mph
